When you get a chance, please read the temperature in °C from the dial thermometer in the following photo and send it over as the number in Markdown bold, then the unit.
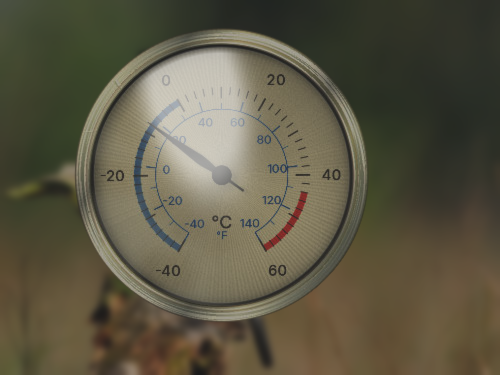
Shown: **-8** °C
